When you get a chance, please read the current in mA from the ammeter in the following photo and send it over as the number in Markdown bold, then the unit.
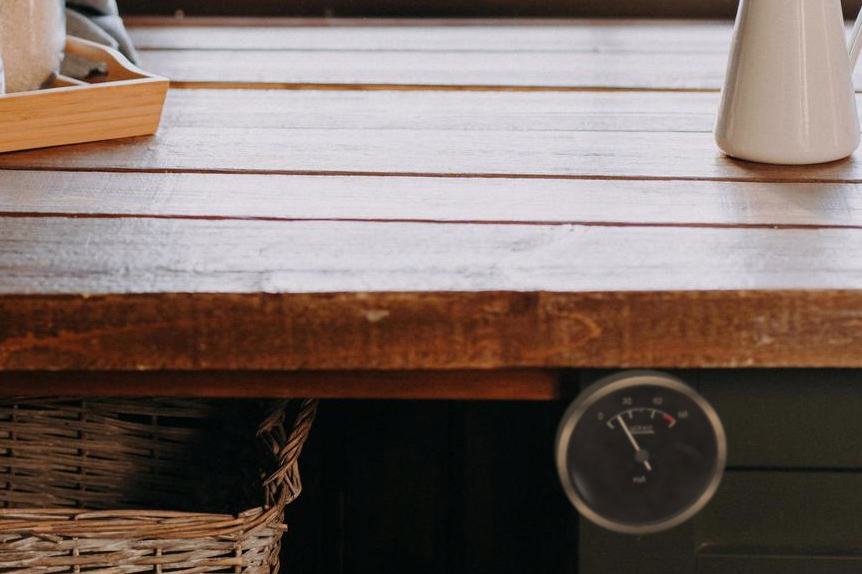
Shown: **10** mA
